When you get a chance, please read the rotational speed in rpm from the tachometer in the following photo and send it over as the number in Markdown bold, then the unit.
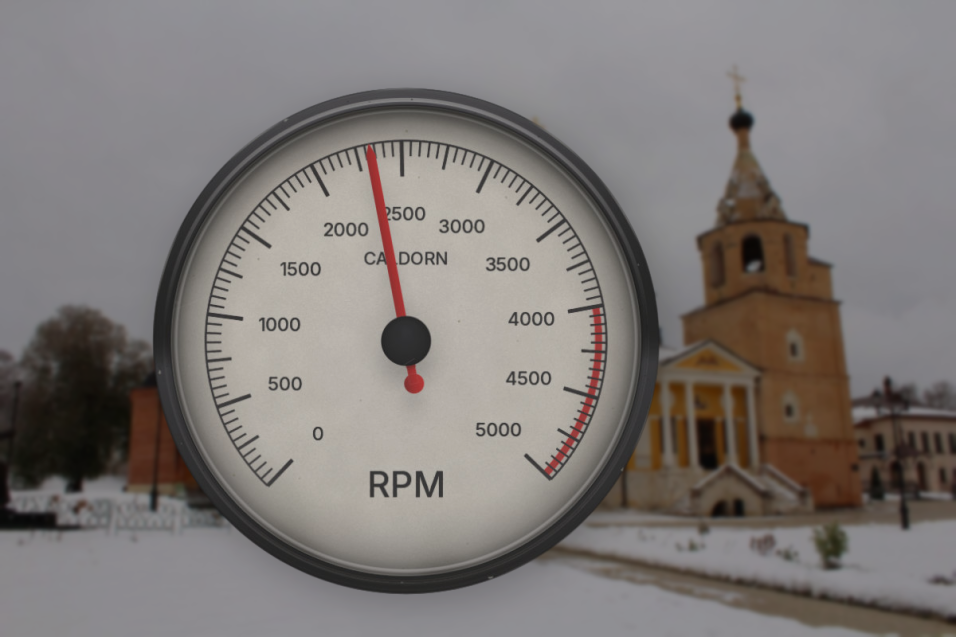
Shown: **2325** rpm
